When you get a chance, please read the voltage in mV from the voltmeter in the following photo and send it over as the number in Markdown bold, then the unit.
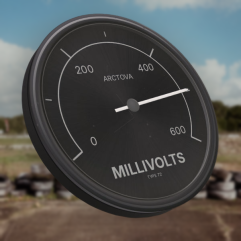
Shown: **500** mV
